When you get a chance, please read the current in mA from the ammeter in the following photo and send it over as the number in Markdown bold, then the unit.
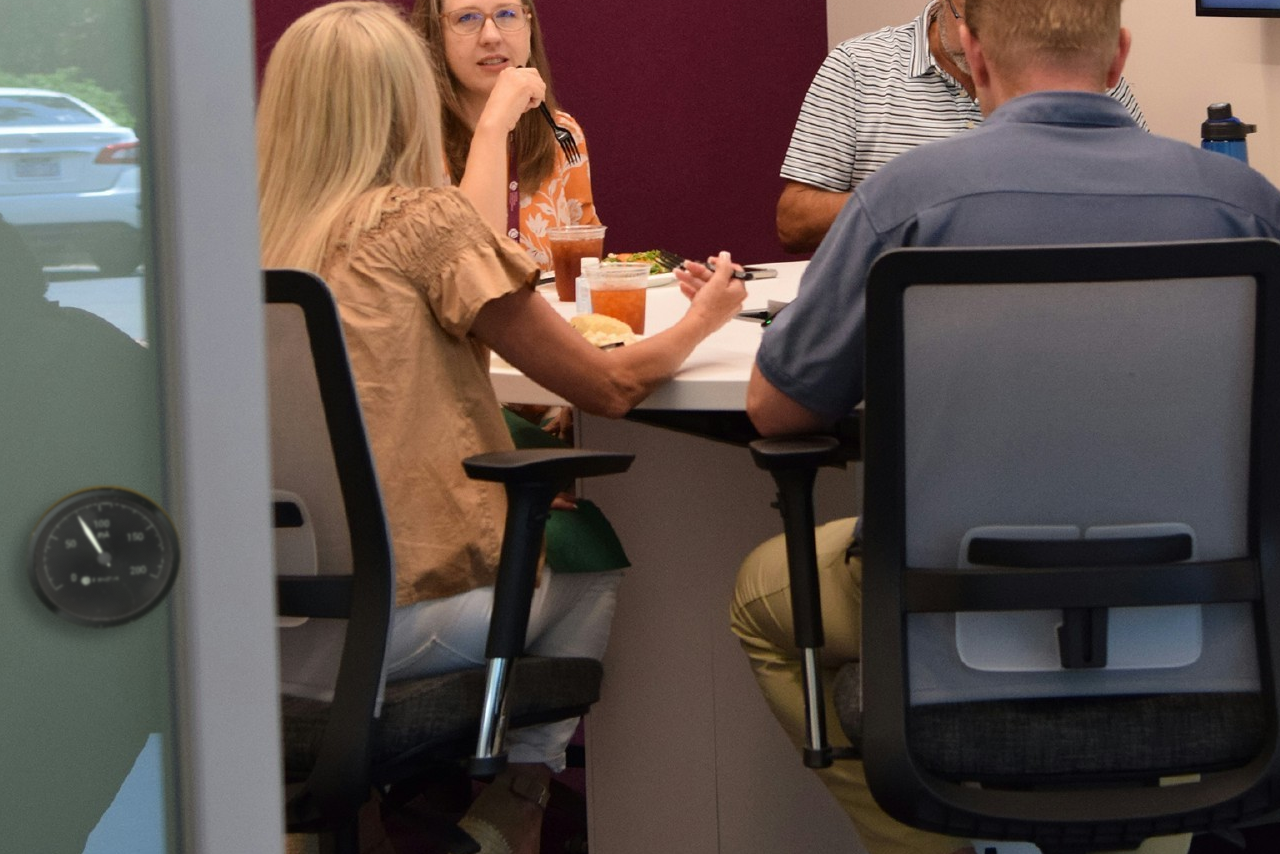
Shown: **80** mA
